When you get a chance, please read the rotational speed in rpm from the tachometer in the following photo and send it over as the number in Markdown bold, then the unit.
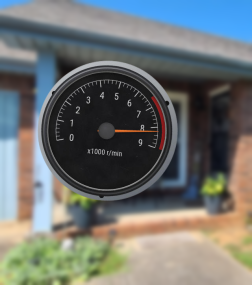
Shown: **8200** rpm
